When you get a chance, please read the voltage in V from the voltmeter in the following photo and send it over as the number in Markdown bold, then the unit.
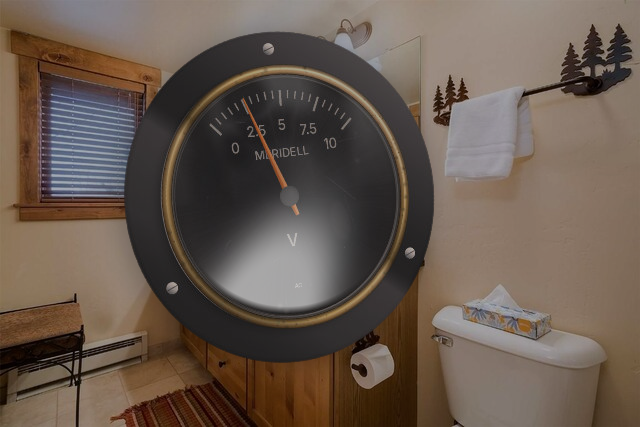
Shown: **2.5** V
